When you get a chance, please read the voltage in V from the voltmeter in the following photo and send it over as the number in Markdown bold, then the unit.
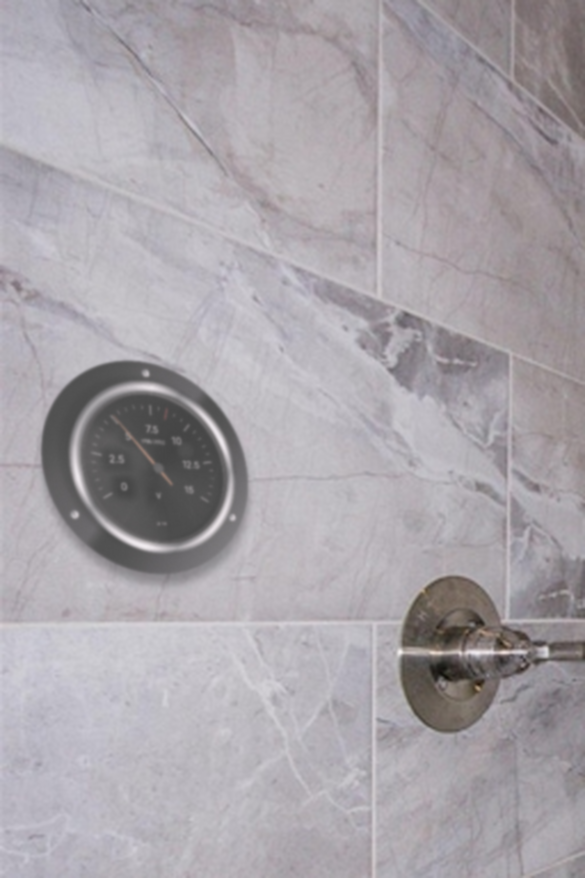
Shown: **5** V
